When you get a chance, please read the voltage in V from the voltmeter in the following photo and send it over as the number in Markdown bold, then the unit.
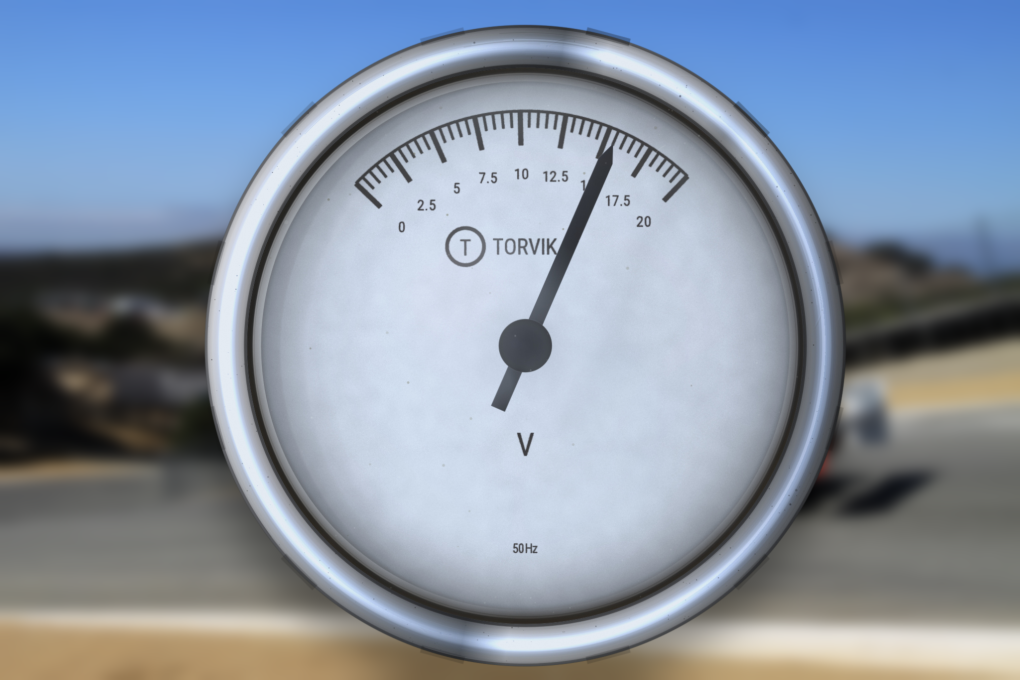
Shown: **15.5** V
